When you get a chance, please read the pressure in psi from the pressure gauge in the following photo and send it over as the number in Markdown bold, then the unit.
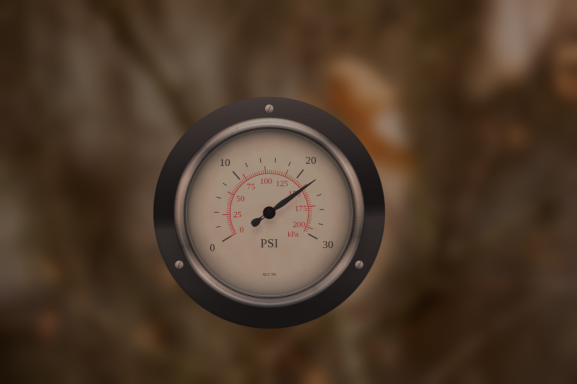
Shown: **22** psi
